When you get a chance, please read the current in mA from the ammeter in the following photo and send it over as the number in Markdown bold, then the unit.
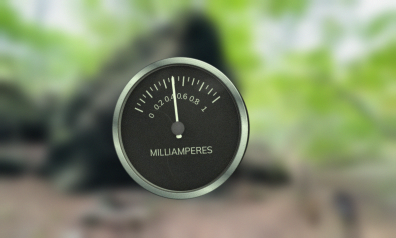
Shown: **0.5** mA
